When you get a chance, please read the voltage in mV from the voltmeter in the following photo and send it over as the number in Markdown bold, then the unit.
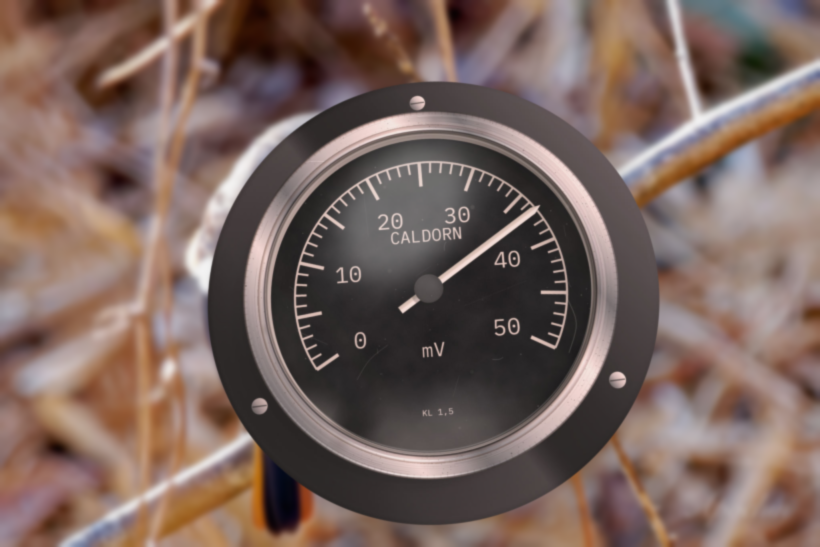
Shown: **37** mV
